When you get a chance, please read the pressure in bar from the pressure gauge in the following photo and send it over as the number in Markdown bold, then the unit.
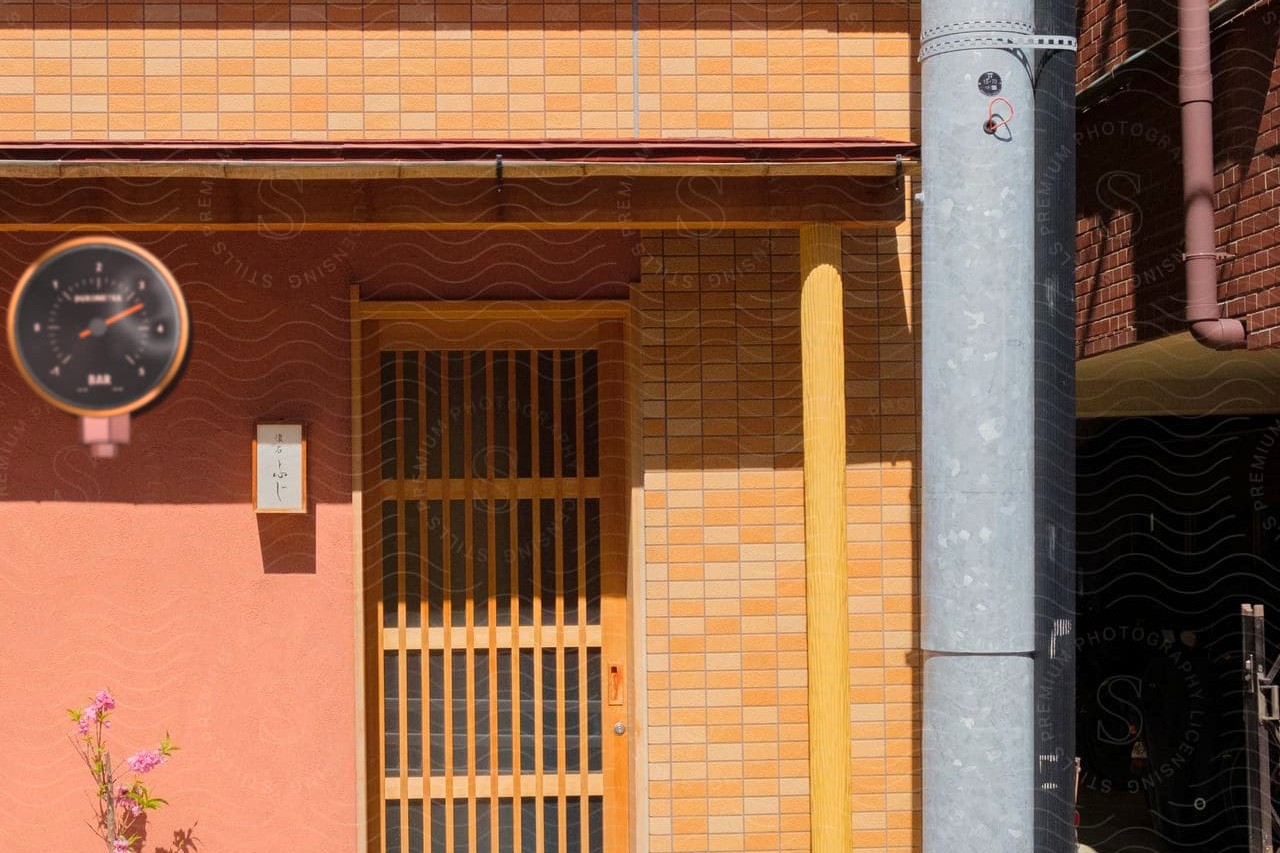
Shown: **3.4** bar
